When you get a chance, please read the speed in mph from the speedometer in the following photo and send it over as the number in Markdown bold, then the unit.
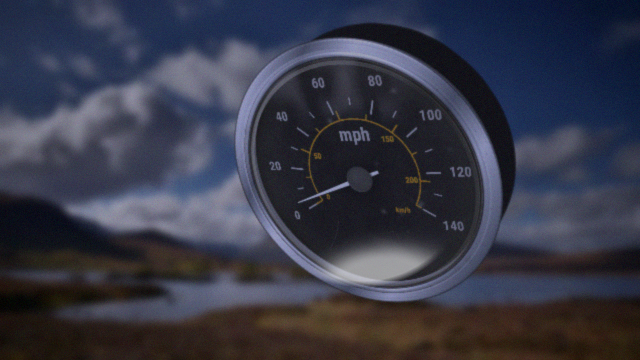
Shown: **5** mph
